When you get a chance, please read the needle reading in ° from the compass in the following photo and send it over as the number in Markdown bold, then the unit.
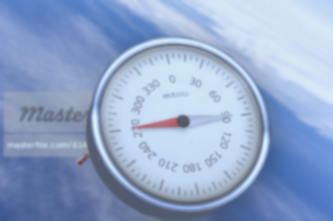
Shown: **270** °
